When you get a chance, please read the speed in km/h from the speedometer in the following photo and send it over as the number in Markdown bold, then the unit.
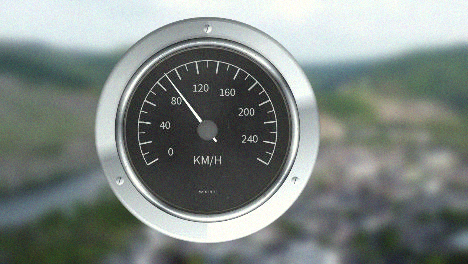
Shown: **90** km/h
